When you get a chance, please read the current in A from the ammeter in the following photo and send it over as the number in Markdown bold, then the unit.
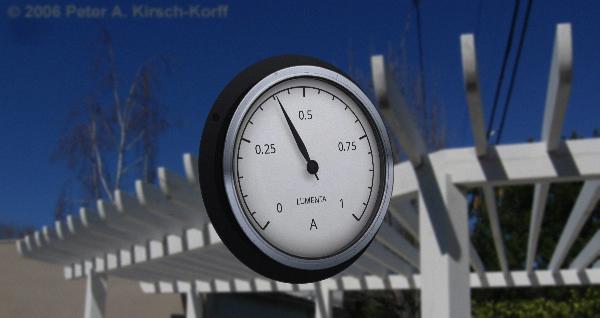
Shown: **0.4** A
